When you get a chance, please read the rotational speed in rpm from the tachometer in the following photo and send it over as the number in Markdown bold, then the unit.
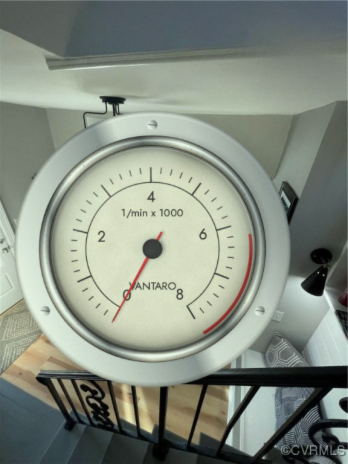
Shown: **0** rpm
